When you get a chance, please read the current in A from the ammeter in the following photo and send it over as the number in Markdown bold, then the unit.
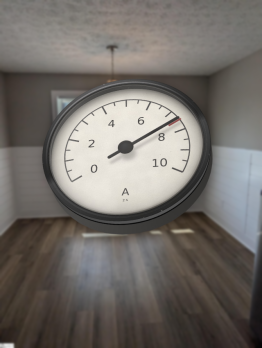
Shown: **7.5** A
